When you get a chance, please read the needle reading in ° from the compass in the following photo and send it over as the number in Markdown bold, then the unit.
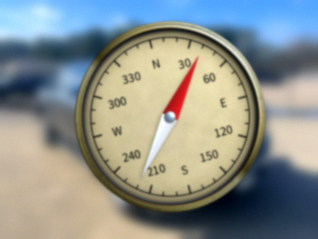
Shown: **40** °
